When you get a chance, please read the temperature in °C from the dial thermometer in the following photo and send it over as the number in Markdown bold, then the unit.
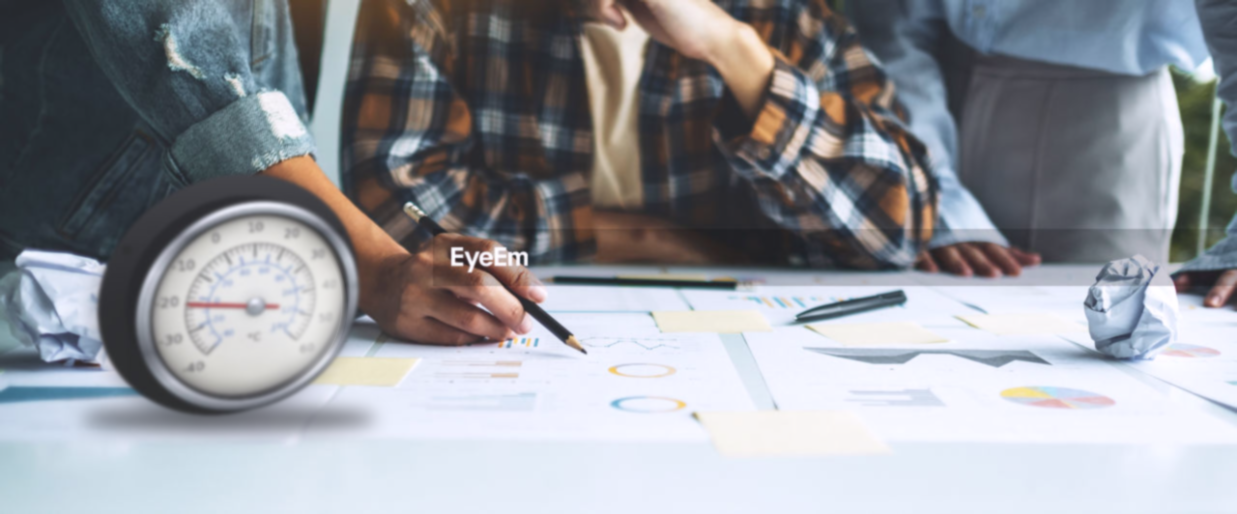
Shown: **-20** °C
